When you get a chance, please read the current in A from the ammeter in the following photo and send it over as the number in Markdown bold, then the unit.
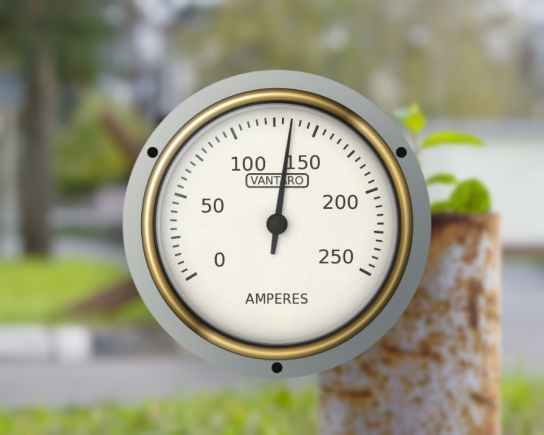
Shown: **135** A
